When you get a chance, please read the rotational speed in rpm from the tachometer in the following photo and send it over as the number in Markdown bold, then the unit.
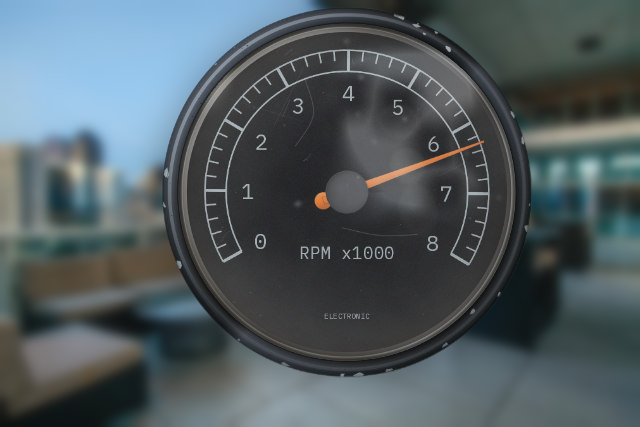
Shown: **6300** rpm
